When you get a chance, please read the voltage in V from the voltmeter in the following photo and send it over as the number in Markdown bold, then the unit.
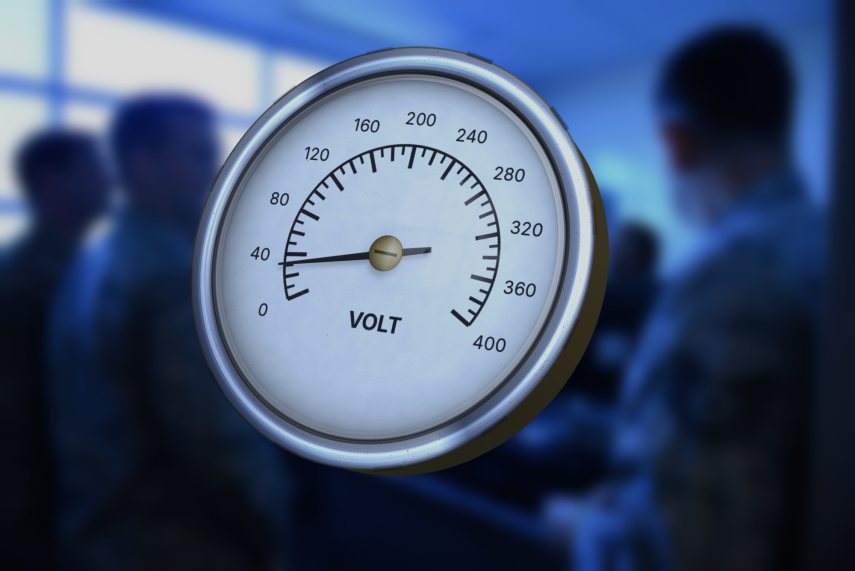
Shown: **30** V
